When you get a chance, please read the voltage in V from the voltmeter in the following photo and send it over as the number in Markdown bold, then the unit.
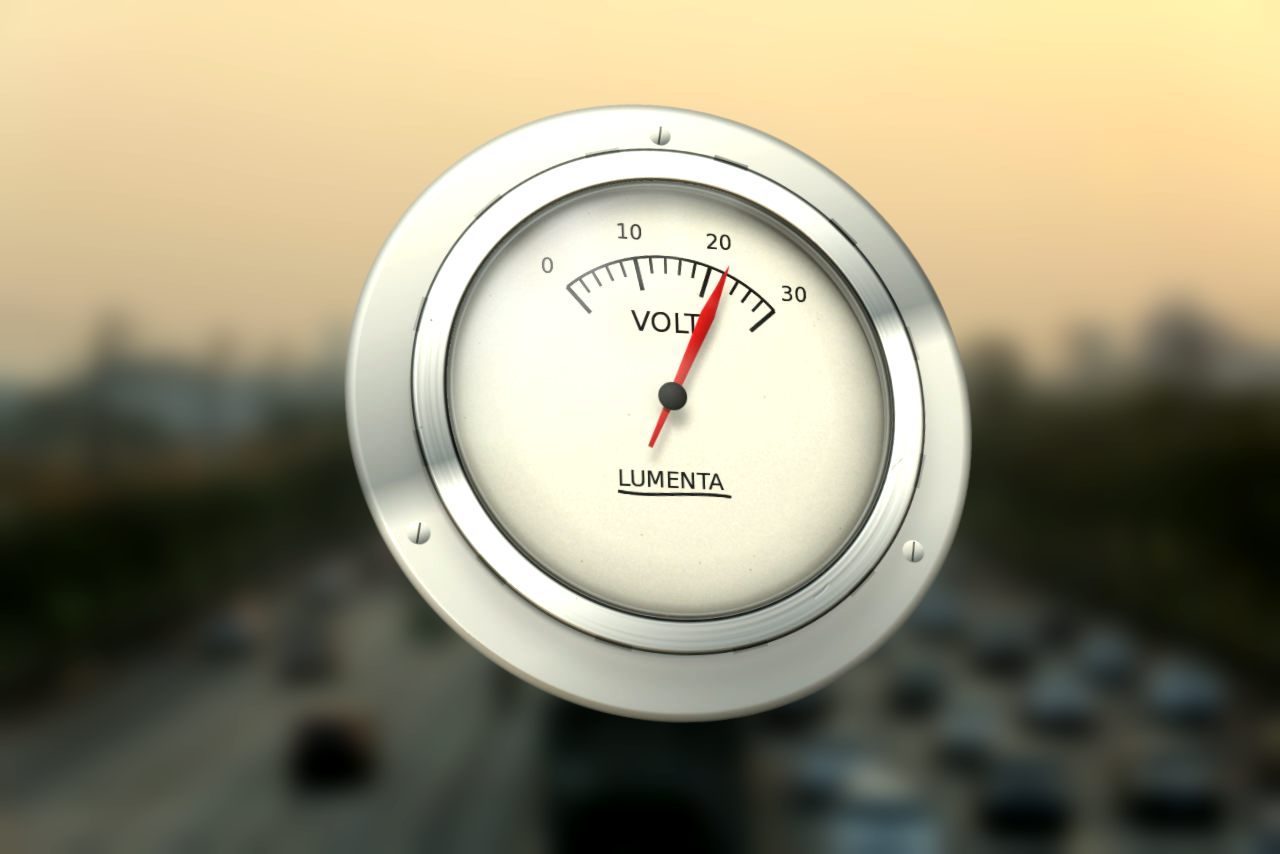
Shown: **22** V
